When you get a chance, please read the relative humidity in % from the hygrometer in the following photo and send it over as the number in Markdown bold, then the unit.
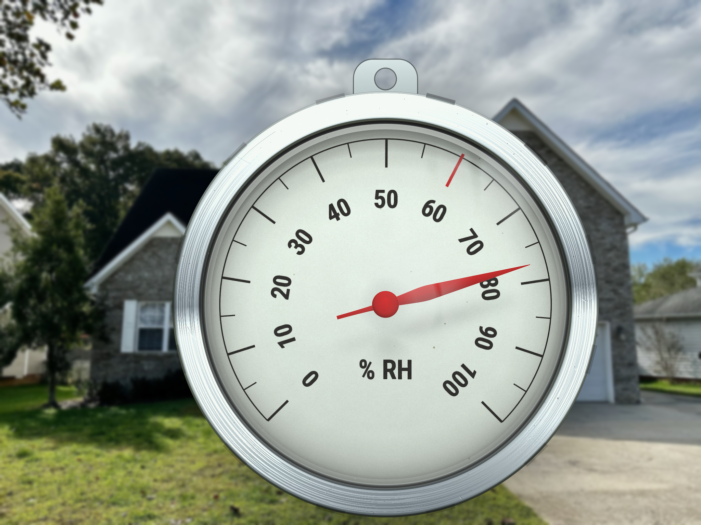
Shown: **77.5** %
